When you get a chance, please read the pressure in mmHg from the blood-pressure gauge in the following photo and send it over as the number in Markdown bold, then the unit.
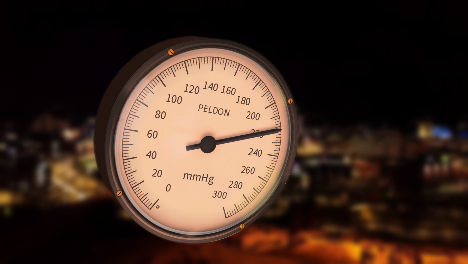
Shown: **220** mmHg
